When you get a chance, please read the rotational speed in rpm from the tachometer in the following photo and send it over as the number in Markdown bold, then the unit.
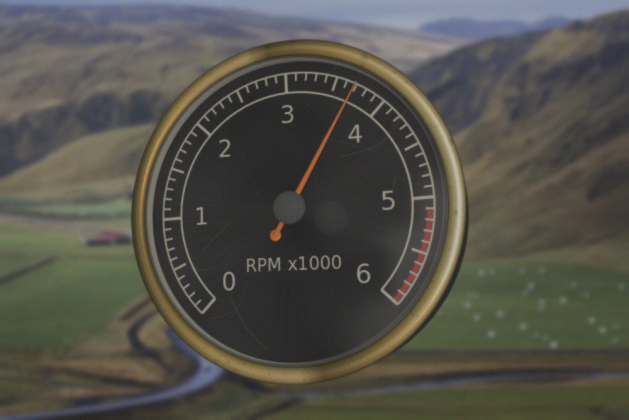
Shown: **3700** rpm
